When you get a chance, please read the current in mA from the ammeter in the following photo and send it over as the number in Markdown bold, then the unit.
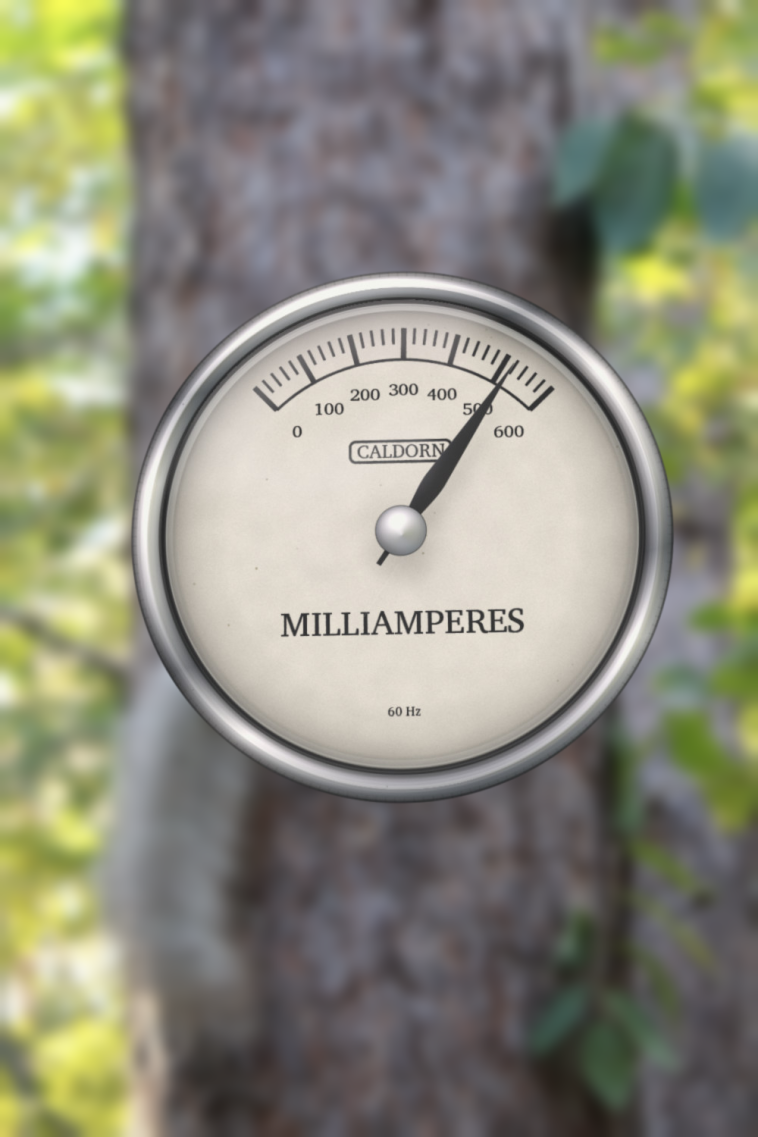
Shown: **520** mA
